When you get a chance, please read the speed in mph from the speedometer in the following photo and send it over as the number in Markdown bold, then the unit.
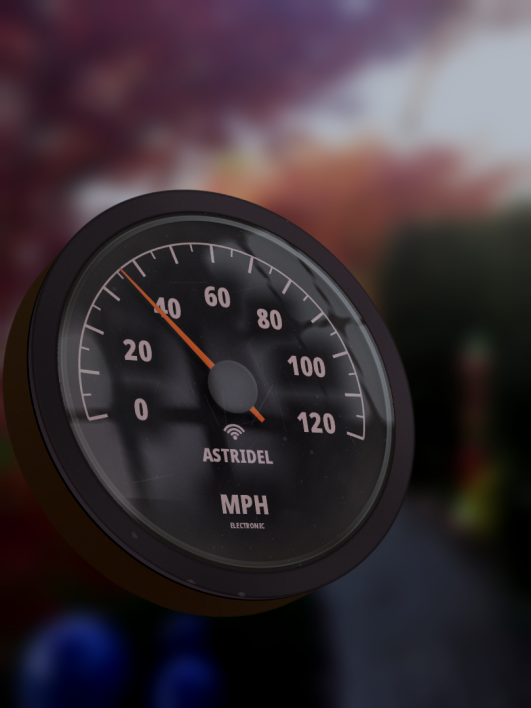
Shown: **35** mph
